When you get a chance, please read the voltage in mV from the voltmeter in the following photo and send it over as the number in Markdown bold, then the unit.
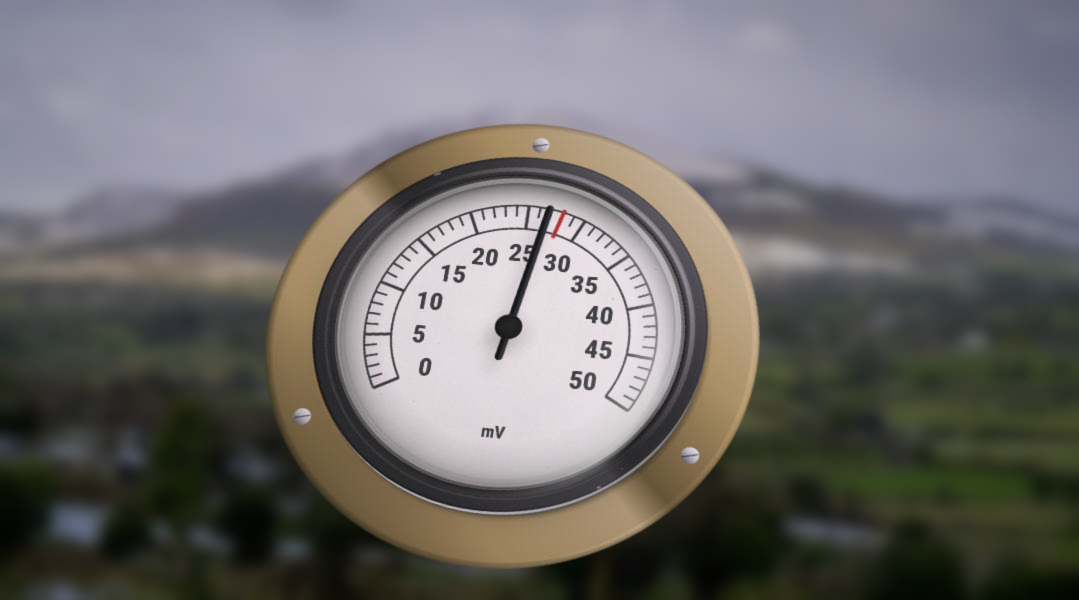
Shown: **27** mV
